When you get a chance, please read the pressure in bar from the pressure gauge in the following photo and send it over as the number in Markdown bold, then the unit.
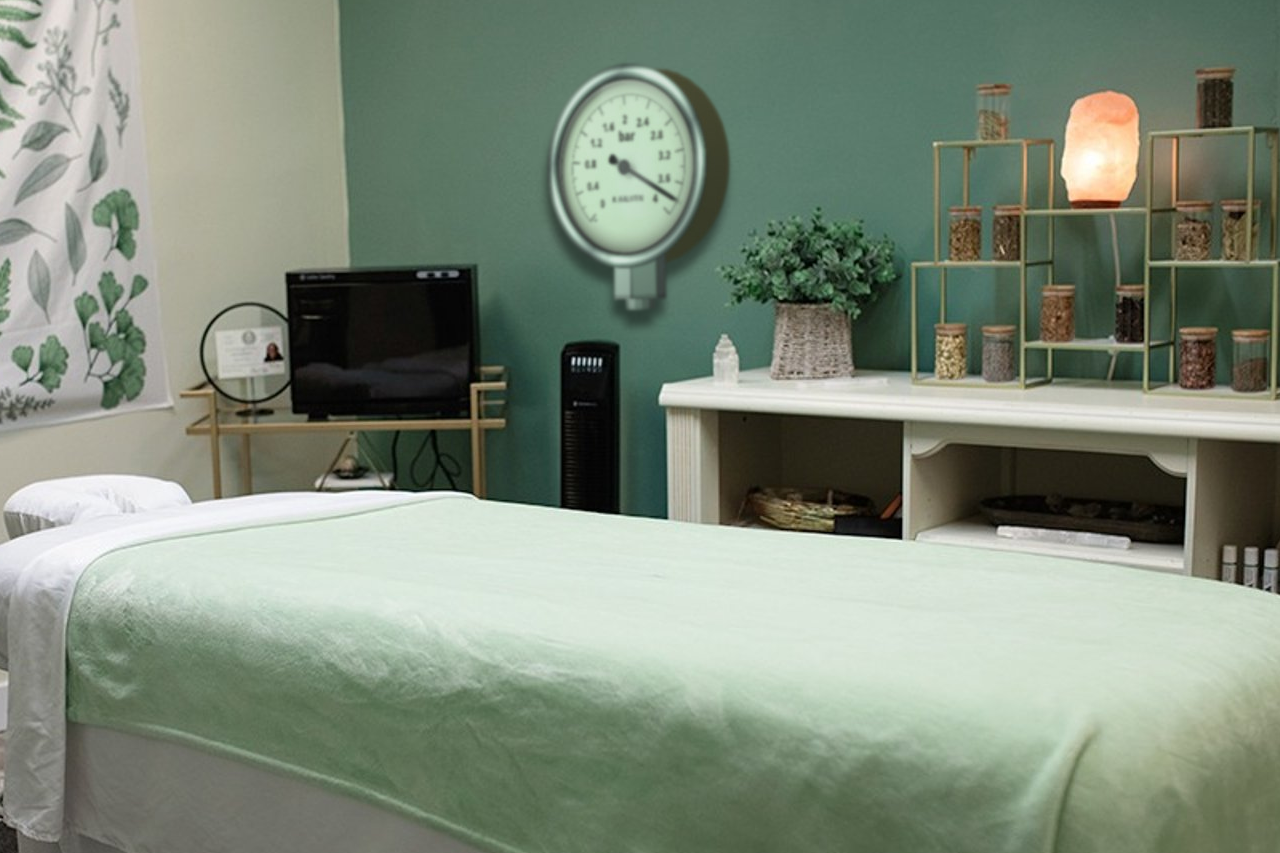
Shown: **3.8** bar
